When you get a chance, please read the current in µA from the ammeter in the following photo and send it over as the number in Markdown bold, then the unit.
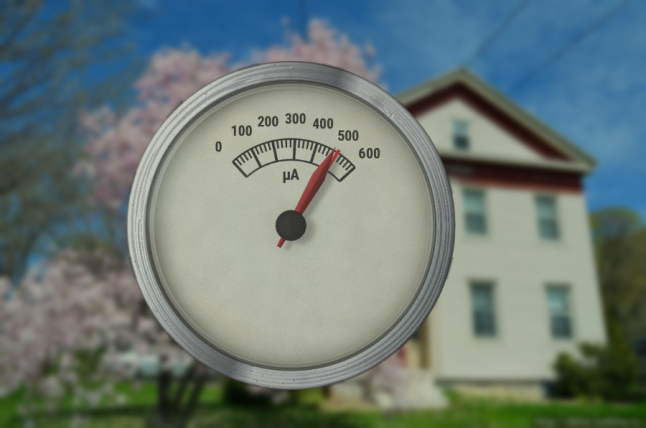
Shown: **480** µA
